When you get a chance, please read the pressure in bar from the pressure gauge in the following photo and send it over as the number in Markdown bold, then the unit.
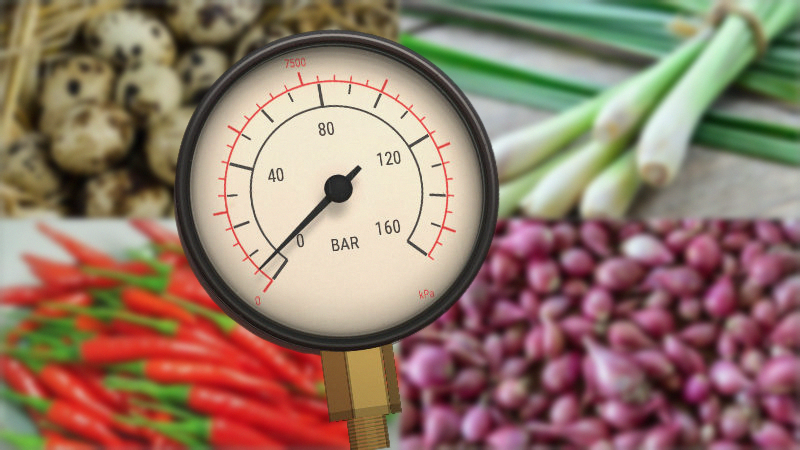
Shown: **5** bar
